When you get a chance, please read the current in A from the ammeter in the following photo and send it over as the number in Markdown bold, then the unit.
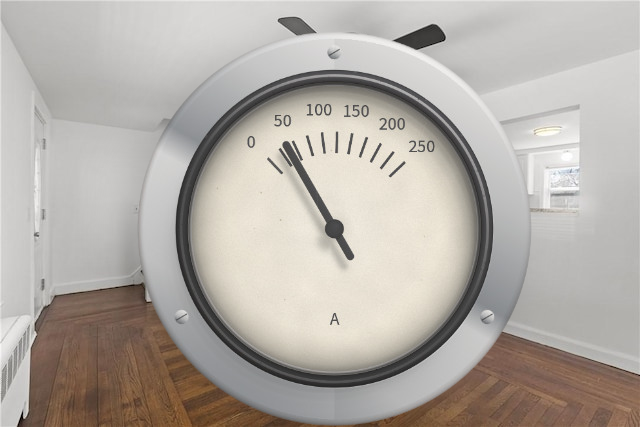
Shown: **37.5** A
